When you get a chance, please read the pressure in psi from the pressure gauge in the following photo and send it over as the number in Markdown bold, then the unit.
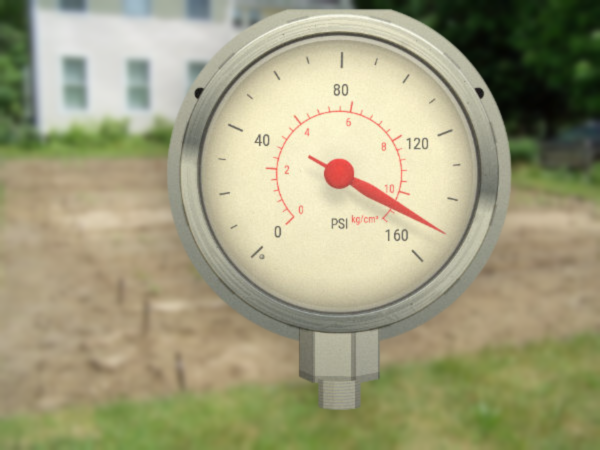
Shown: **150** psi
